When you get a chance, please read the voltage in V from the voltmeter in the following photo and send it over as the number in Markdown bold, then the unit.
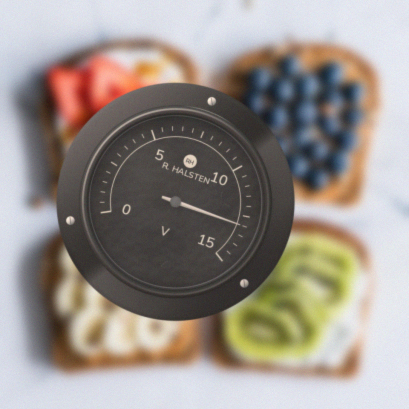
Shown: **13** V
